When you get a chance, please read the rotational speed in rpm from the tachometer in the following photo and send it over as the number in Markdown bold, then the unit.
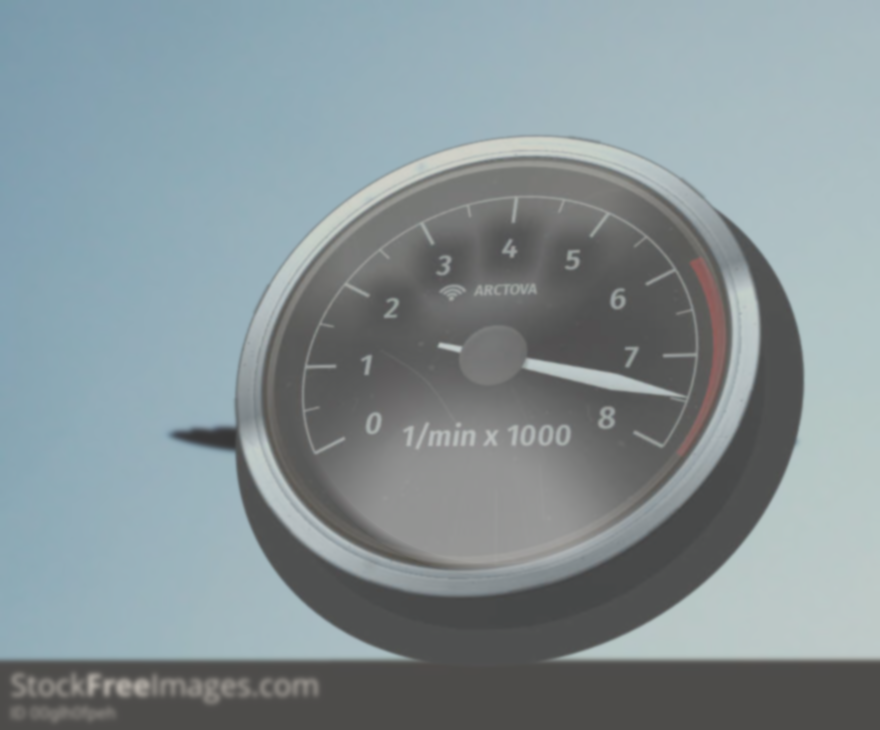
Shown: **7500** rpm
